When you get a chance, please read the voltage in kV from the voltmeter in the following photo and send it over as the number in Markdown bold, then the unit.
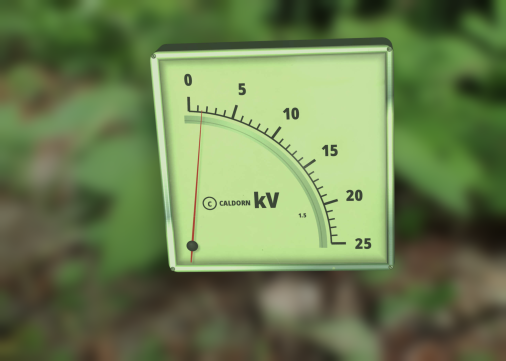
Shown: **1.5** kV
